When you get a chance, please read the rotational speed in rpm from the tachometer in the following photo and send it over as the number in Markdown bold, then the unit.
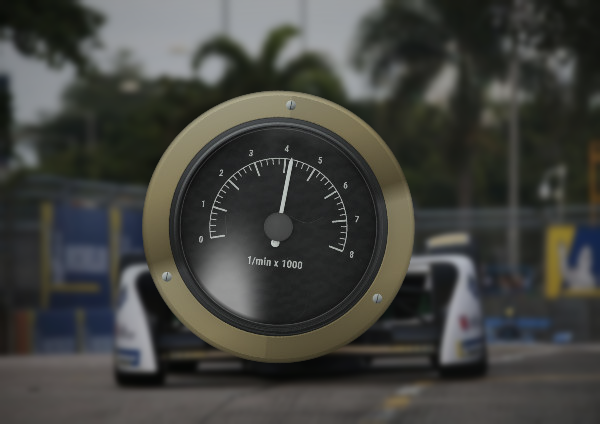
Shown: **4200** rpm
